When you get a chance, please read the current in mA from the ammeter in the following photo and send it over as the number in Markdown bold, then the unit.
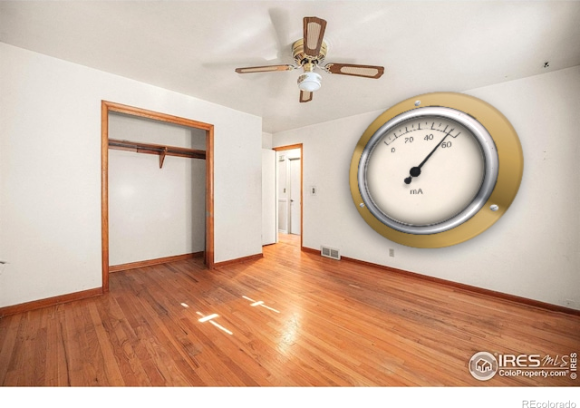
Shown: **55** mA
